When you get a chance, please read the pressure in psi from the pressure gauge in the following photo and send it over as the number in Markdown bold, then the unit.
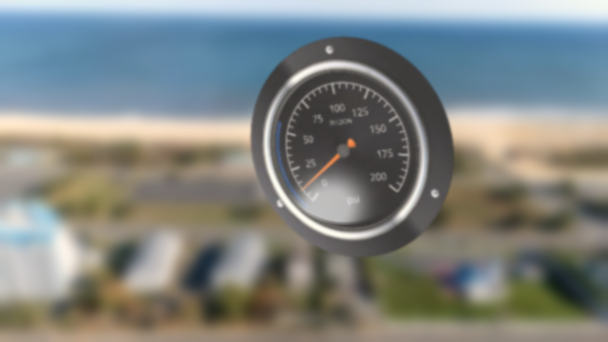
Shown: **10** psi
